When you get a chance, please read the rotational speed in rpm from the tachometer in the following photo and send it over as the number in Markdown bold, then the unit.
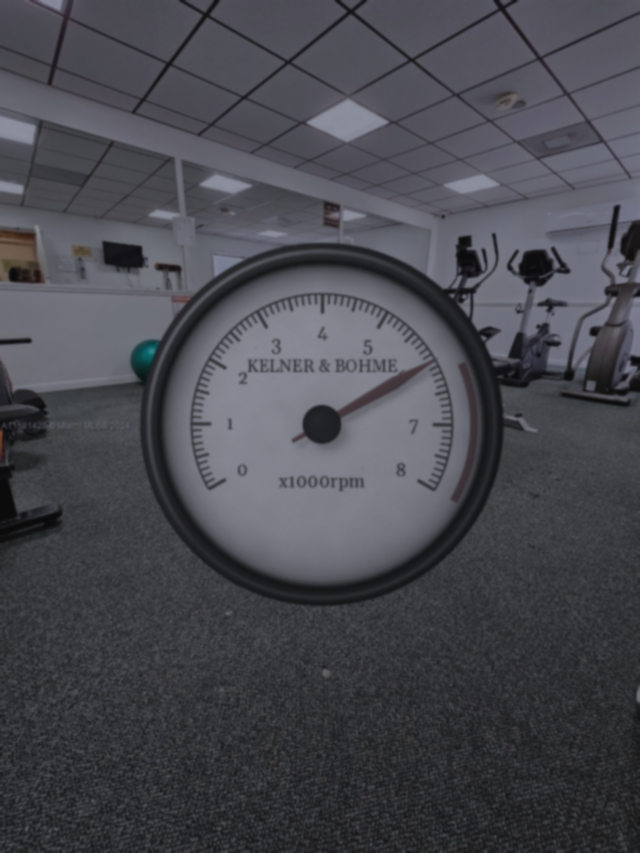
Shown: **6000** rpm
